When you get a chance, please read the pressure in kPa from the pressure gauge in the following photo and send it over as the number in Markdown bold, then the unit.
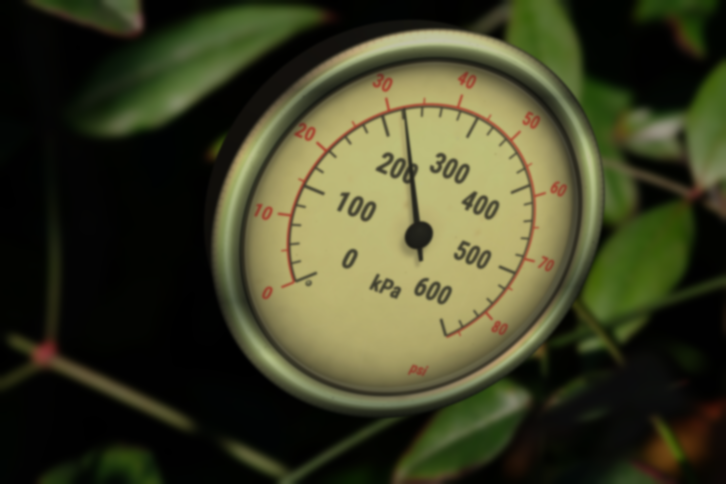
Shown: **220** kPa
